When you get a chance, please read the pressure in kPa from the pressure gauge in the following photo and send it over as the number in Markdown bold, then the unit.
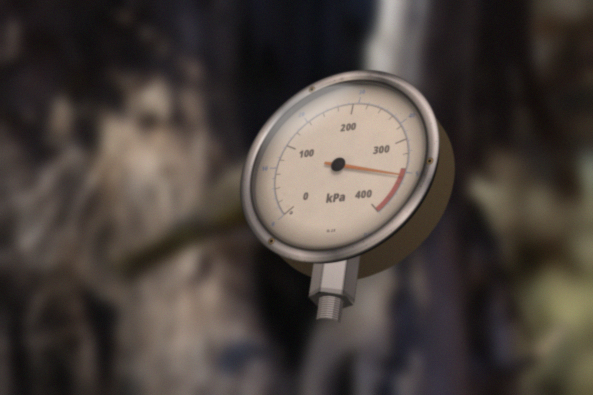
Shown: **350** kPa
